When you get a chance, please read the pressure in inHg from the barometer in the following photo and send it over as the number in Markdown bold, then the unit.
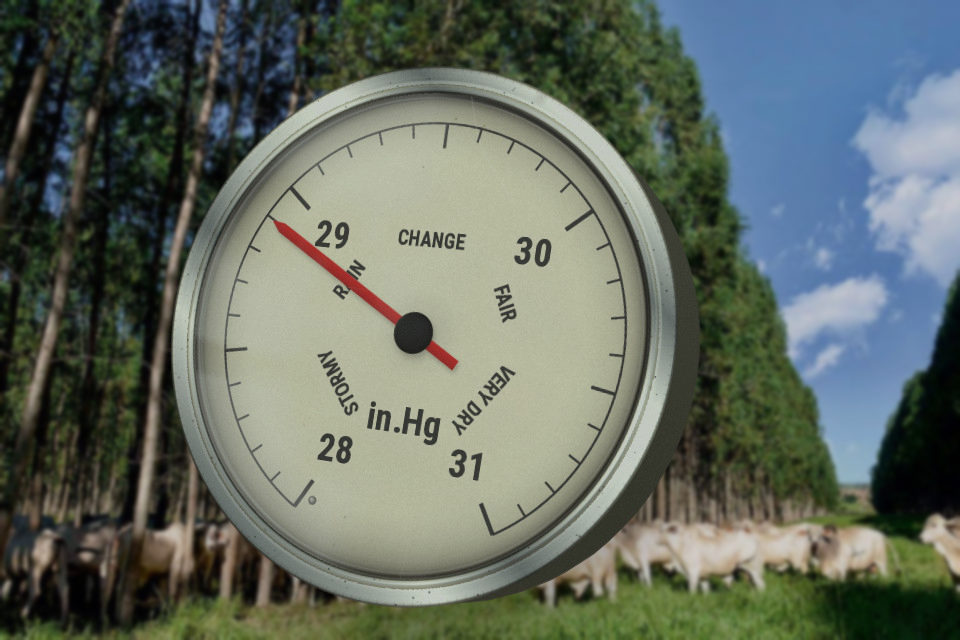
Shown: **28.9** inHg
